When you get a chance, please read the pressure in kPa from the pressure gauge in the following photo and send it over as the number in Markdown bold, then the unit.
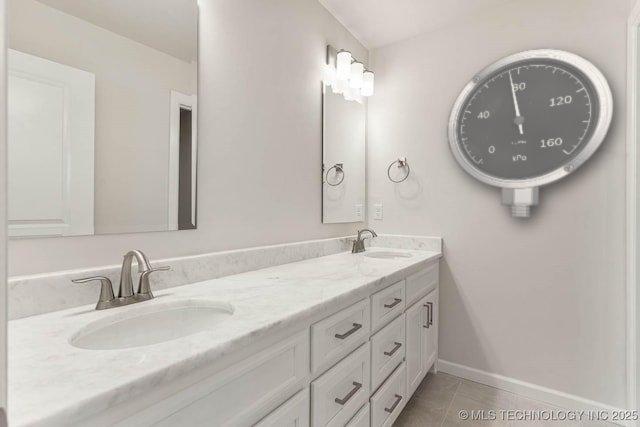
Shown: **75** kPa
